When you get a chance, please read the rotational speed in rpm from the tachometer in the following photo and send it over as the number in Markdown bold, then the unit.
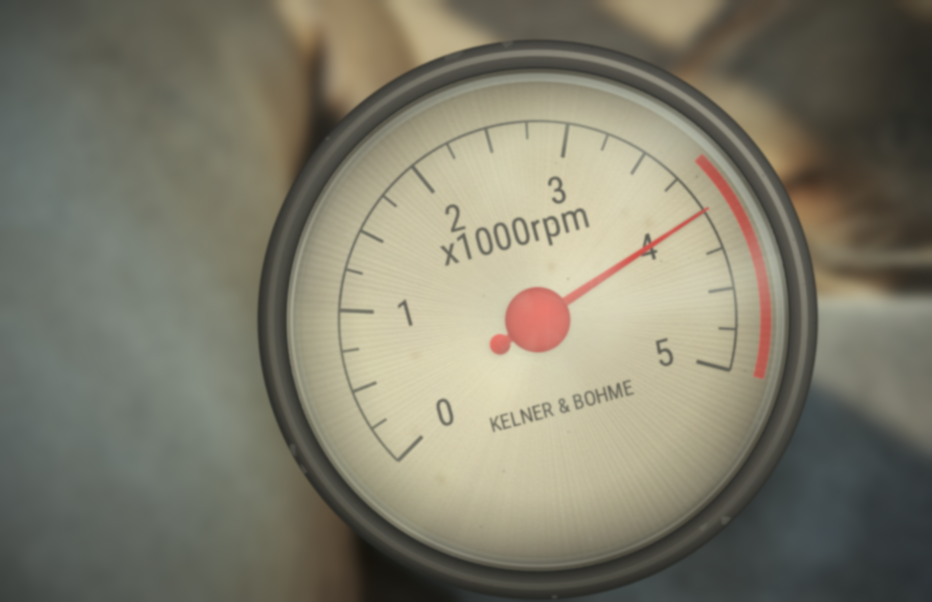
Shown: **4000** rpm
